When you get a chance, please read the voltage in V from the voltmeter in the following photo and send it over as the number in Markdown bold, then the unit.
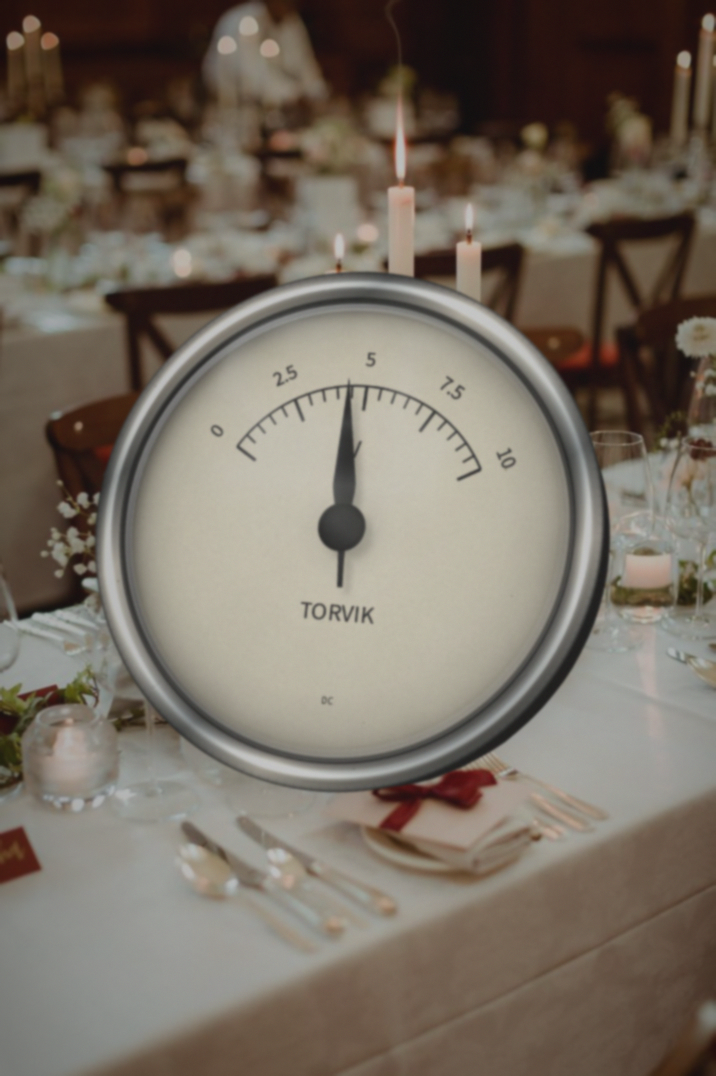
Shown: **4.5** V
